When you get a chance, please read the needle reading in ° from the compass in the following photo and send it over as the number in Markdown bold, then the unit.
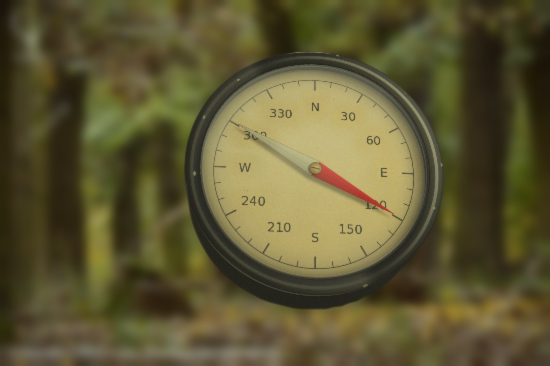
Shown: **120** °
